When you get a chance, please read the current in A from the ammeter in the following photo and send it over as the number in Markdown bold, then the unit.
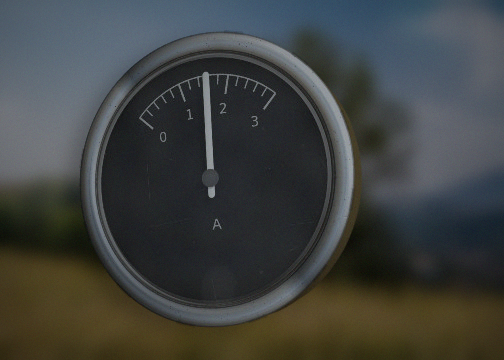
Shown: **1.6** A
